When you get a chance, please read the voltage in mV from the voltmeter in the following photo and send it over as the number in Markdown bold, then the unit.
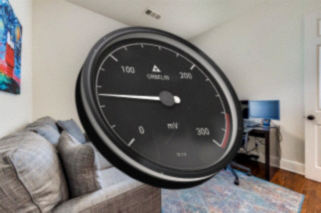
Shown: **50** mV
